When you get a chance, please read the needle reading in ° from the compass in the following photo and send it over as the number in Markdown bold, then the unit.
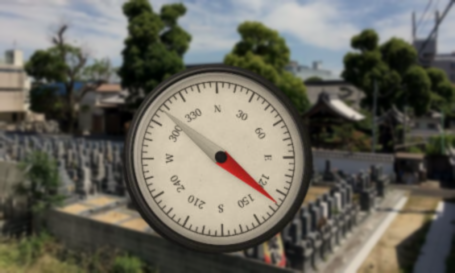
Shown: **130** °
